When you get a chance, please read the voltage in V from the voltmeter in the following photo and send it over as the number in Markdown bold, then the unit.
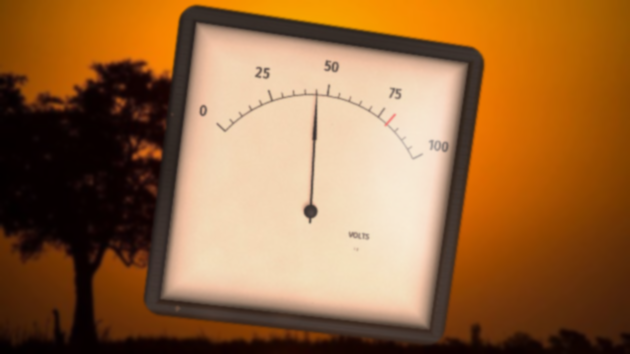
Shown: **45** V
